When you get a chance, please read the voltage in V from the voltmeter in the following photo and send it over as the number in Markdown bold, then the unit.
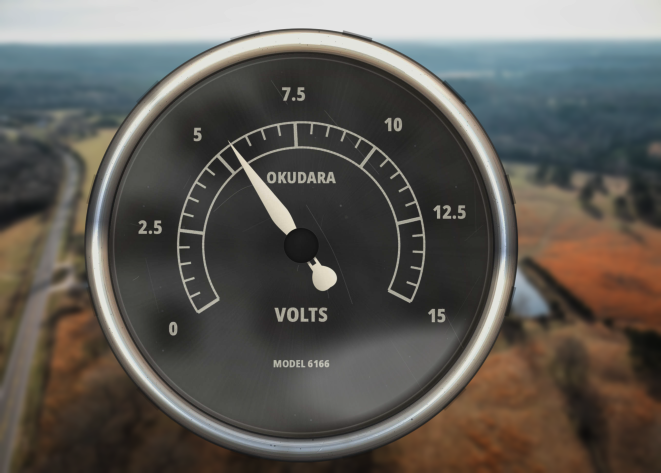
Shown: **5.5** V
